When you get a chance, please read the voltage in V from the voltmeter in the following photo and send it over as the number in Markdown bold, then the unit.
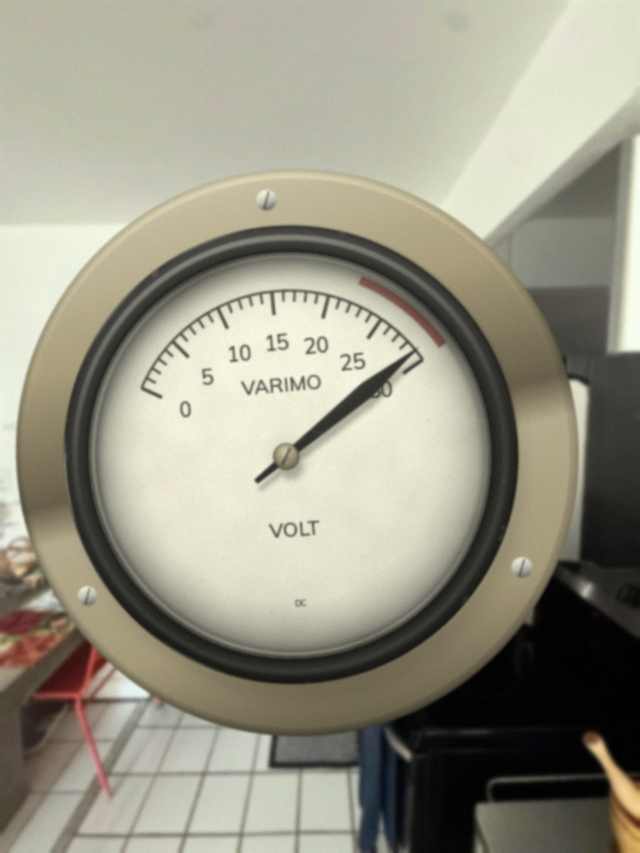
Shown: **29** V
